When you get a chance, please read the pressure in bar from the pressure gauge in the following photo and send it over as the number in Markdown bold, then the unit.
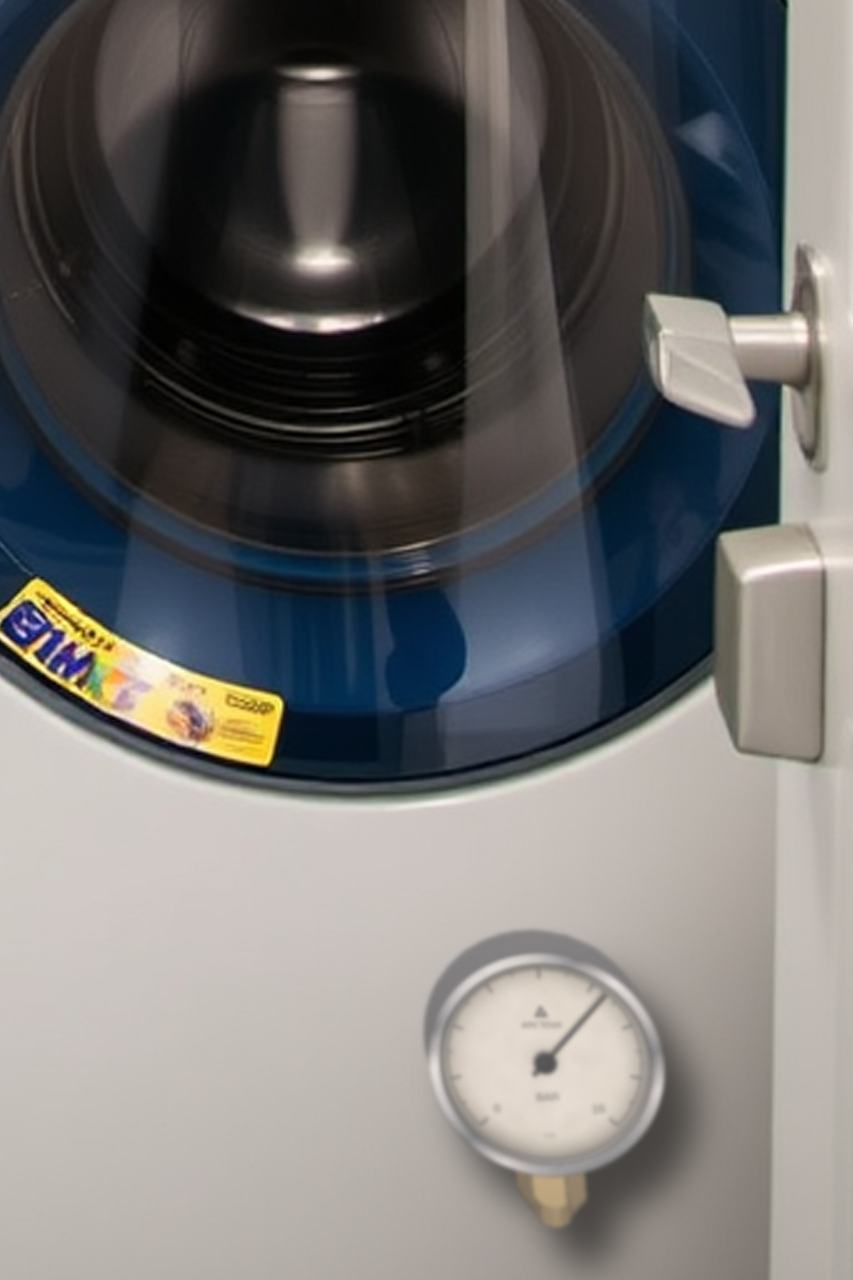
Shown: **10.5** bar
